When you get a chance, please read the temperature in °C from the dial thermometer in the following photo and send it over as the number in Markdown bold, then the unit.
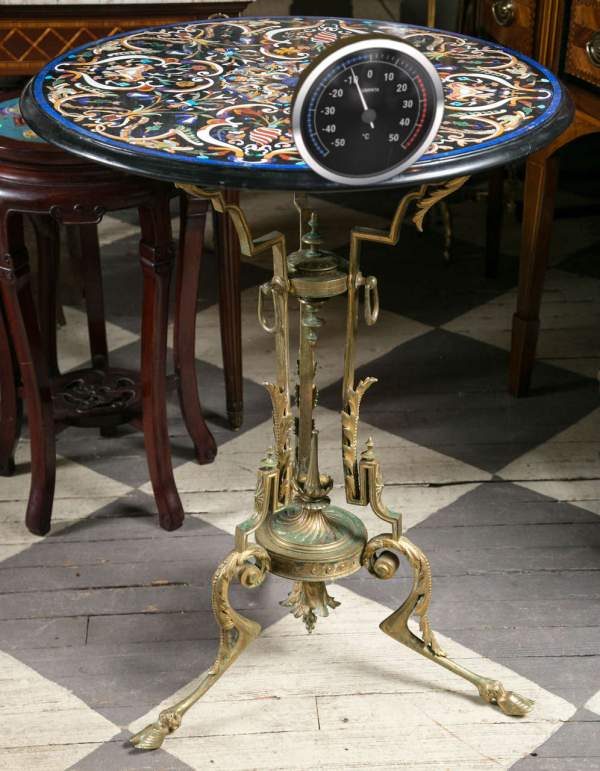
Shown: **-8** °C
